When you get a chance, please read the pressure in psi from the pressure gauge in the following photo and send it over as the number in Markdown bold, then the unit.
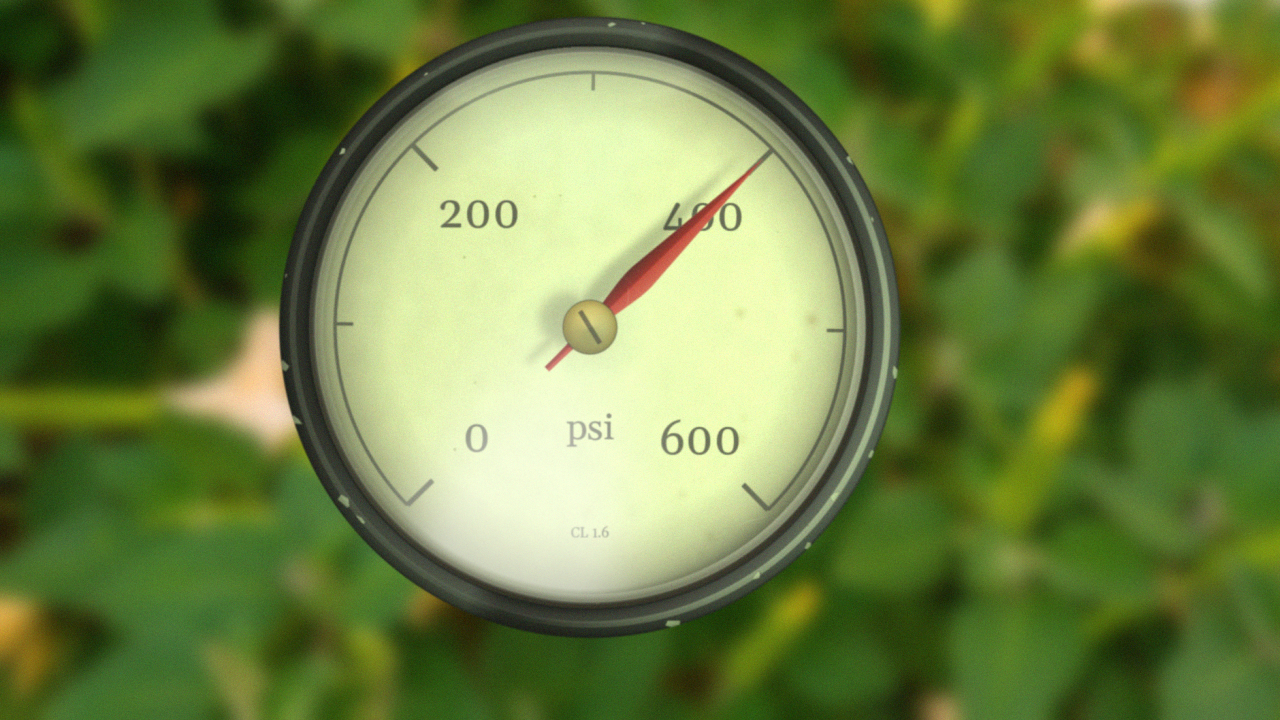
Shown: **400** psi
